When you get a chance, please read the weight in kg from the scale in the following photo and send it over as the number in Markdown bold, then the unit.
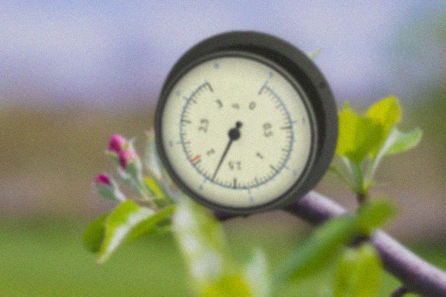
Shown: **1.75** kg
